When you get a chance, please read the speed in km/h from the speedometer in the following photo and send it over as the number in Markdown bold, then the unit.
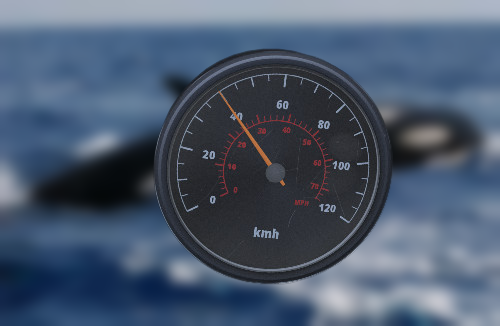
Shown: **40** km/h
